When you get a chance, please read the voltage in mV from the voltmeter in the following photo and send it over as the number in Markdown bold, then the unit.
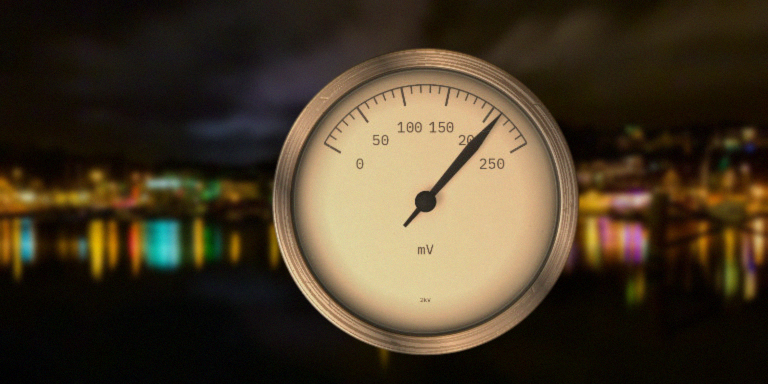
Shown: **210** mV
